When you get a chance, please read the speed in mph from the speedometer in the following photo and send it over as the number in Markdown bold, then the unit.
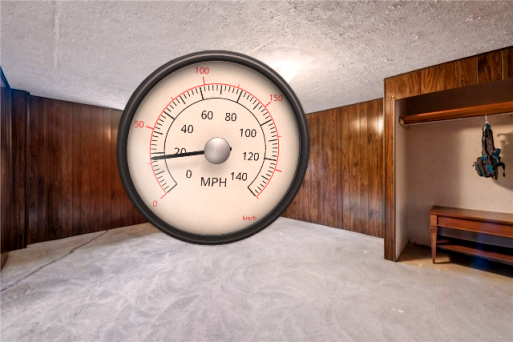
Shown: **18** mph
